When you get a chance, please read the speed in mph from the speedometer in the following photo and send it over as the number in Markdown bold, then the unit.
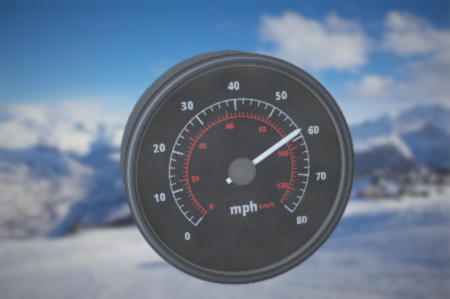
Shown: **58** mph
